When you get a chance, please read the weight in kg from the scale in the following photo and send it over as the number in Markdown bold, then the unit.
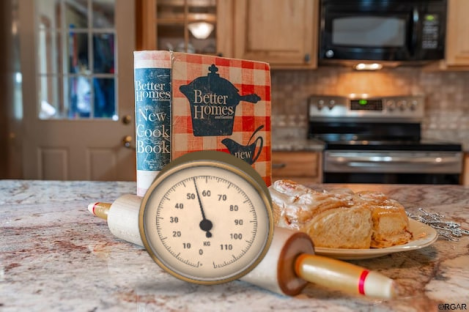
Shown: **55** kg
